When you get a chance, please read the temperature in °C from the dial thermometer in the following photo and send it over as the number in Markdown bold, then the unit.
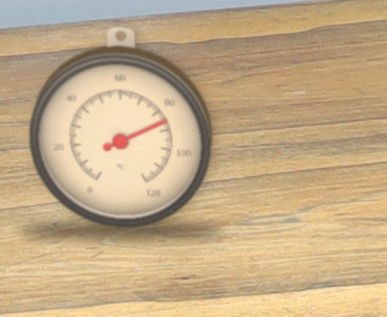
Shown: **85** °C
